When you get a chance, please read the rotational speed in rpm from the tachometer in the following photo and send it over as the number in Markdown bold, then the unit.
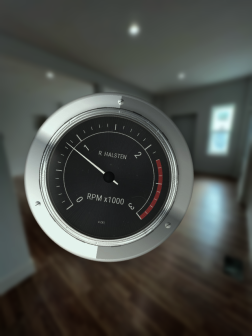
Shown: **850** rpm
